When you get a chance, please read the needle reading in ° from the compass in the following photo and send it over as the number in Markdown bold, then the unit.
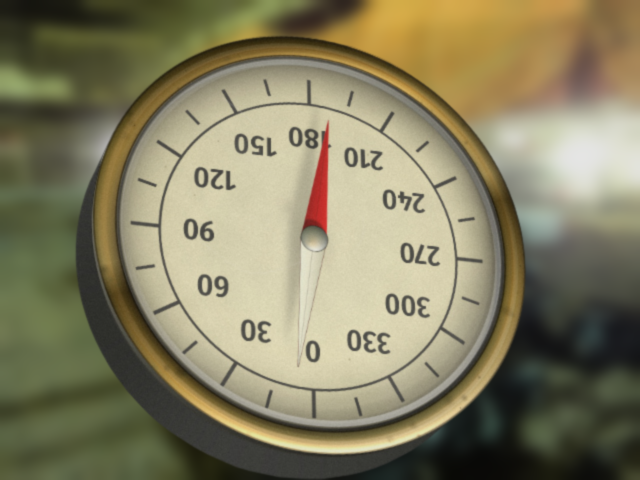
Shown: **187.5** °
